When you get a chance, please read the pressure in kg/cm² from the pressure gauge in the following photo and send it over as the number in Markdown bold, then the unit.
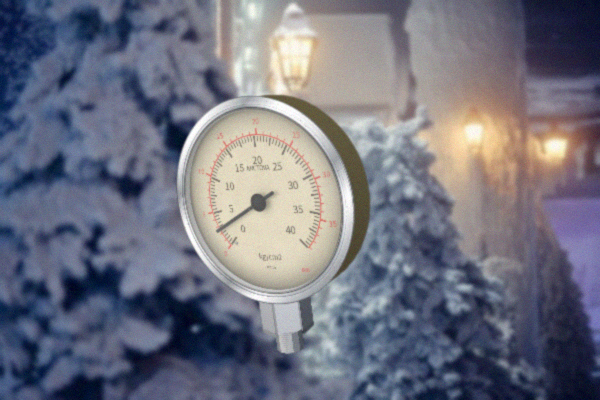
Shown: **2.5** kg/cm²
